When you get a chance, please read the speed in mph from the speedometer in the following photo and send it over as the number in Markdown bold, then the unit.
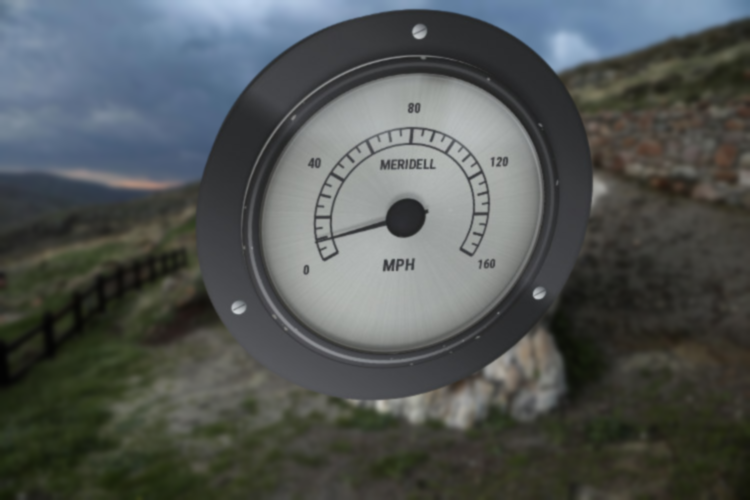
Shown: **10** mph
